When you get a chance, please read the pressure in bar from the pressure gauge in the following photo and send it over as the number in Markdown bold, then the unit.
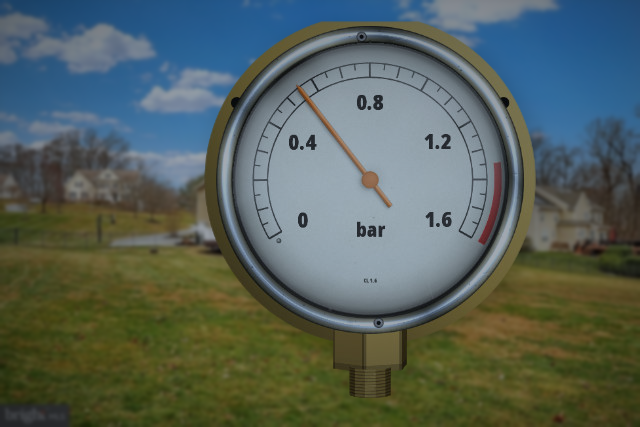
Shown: **0.55** bar
